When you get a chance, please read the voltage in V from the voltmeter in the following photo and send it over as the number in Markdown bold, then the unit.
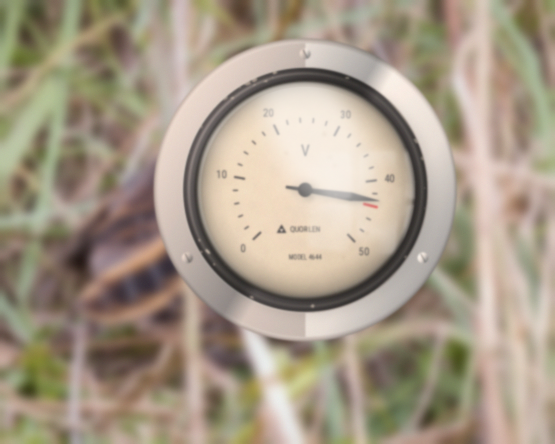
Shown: **43** V
